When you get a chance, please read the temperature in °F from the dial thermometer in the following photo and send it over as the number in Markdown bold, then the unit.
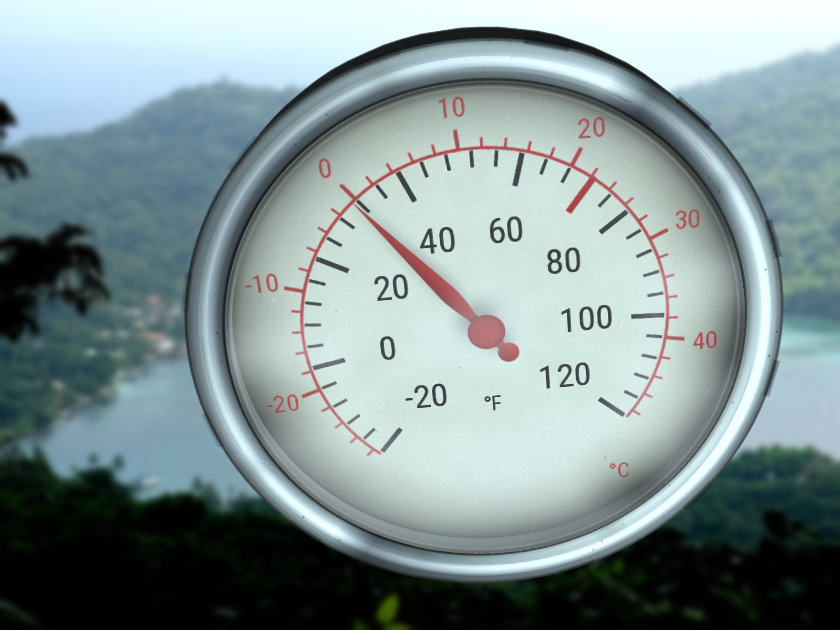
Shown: **32** °F
